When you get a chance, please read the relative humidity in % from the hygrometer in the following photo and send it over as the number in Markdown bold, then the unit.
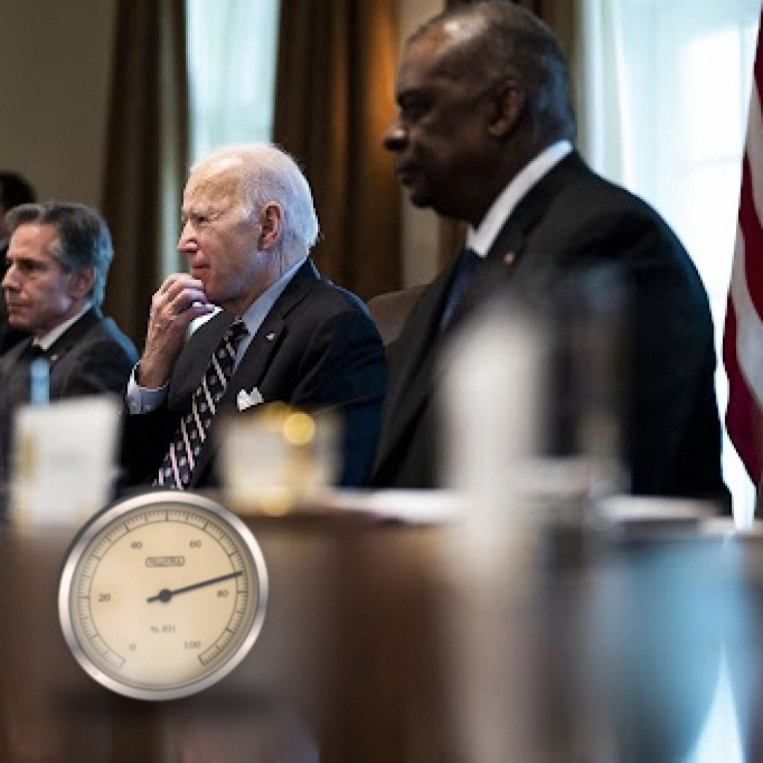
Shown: **75** %
